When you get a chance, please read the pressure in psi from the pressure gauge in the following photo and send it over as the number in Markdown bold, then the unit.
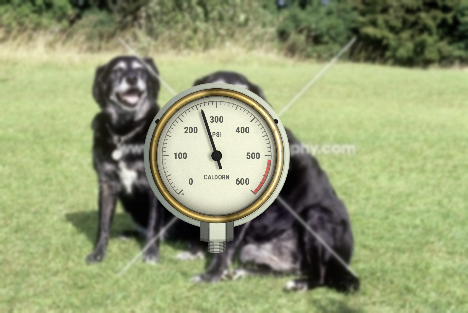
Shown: **260** psi
